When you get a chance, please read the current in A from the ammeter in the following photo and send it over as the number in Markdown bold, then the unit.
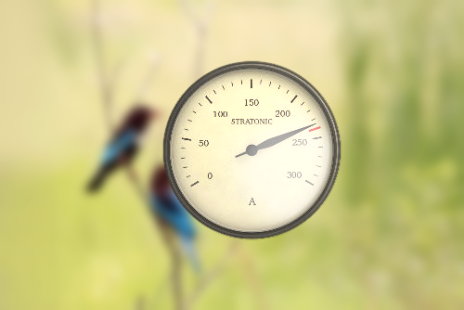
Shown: **235** A
